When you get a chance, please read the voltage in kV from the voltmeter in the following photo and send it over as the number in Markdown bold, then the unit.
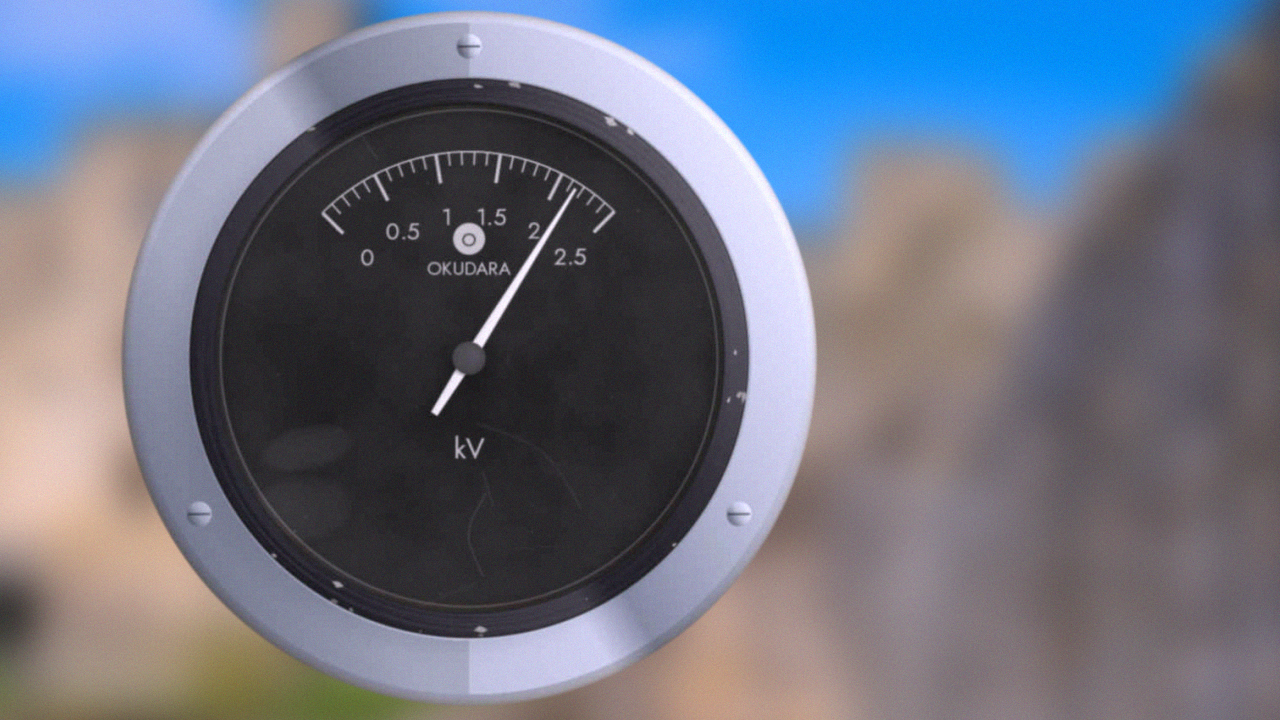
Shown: **2.15** kV
